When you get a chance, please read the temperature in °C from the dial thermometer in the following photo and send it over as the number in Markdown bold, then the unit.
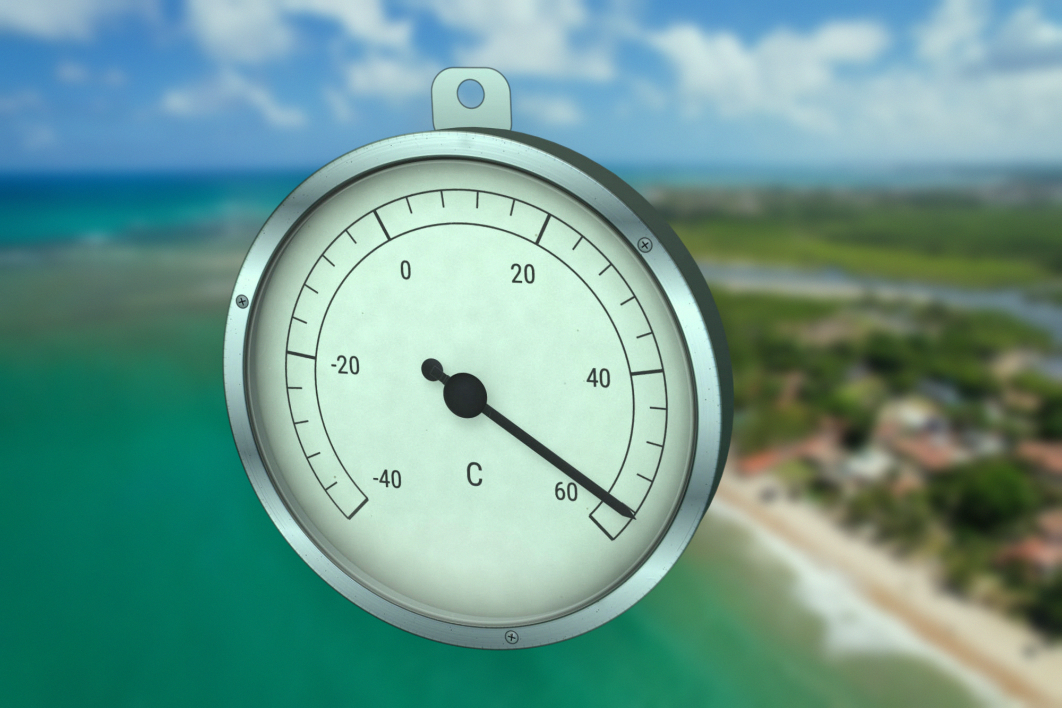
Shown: **56** °C
